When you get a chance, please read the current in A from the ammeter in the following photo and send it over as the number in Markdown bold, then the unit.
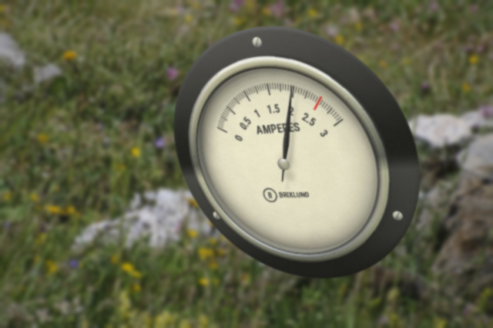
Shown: **2** A
